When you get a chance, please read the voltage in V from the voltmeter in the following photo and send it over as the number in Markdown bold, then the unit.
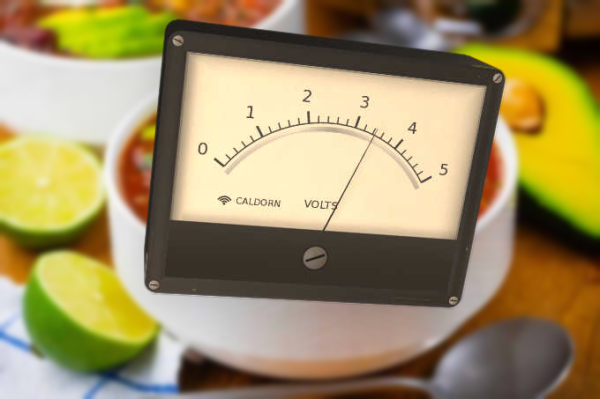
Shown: **3.4** V
